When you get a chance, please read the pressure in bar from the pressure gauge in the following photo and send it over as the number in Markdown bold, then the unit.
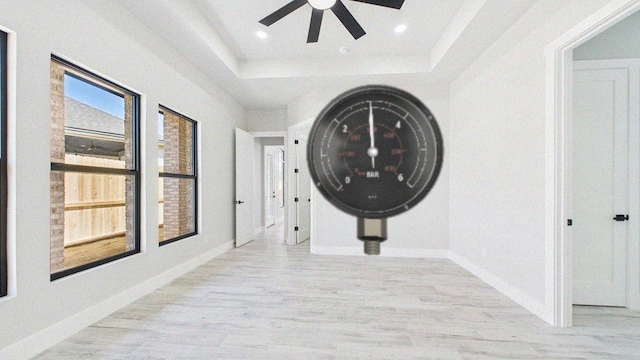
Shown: **3** bar
